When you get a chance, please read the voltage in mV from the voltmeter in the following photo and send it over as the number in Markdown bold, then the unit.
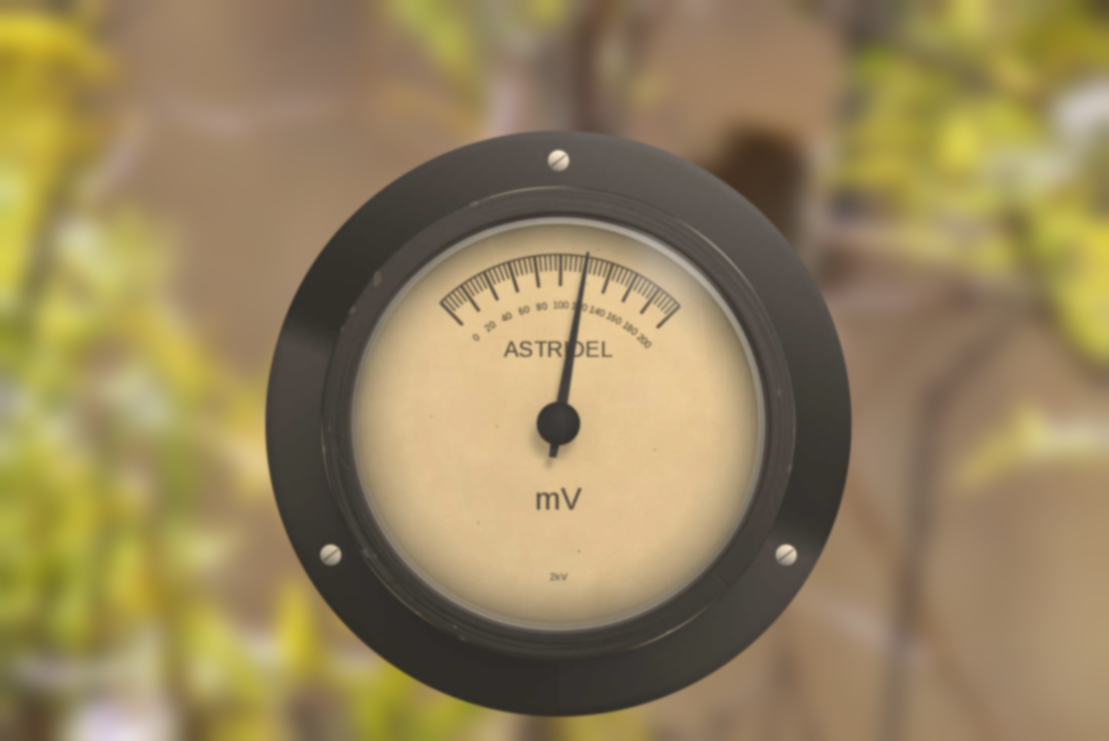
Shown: **120** mV
